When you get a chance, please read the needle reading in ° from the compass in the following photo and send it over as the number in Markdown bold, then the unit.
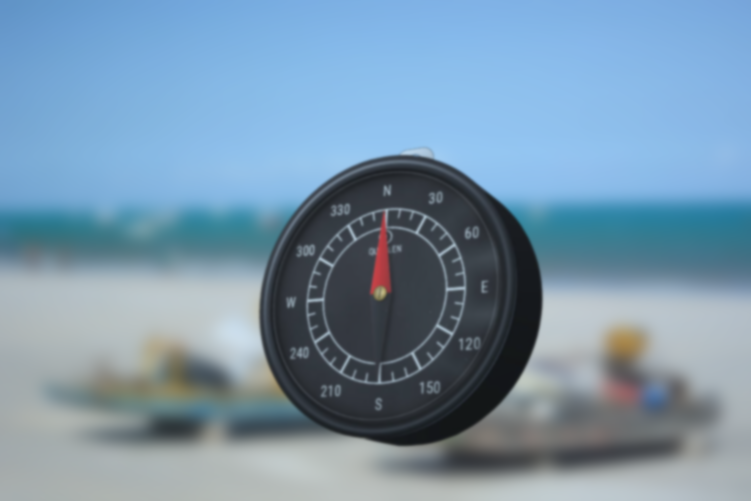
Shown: **0** °
